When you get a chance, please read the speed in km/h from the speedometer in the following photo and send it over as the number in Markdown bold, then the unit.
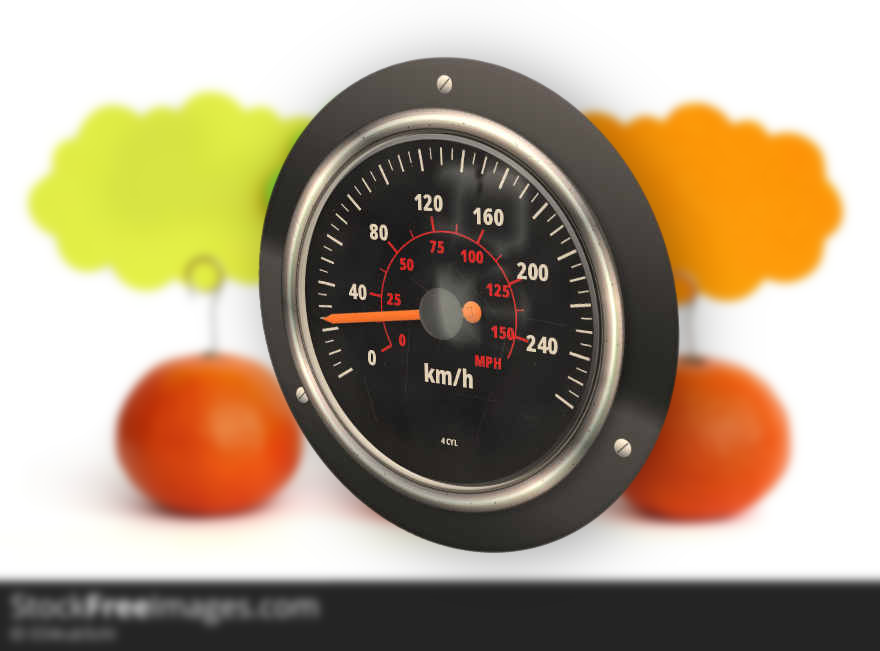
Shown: **25** km/h
